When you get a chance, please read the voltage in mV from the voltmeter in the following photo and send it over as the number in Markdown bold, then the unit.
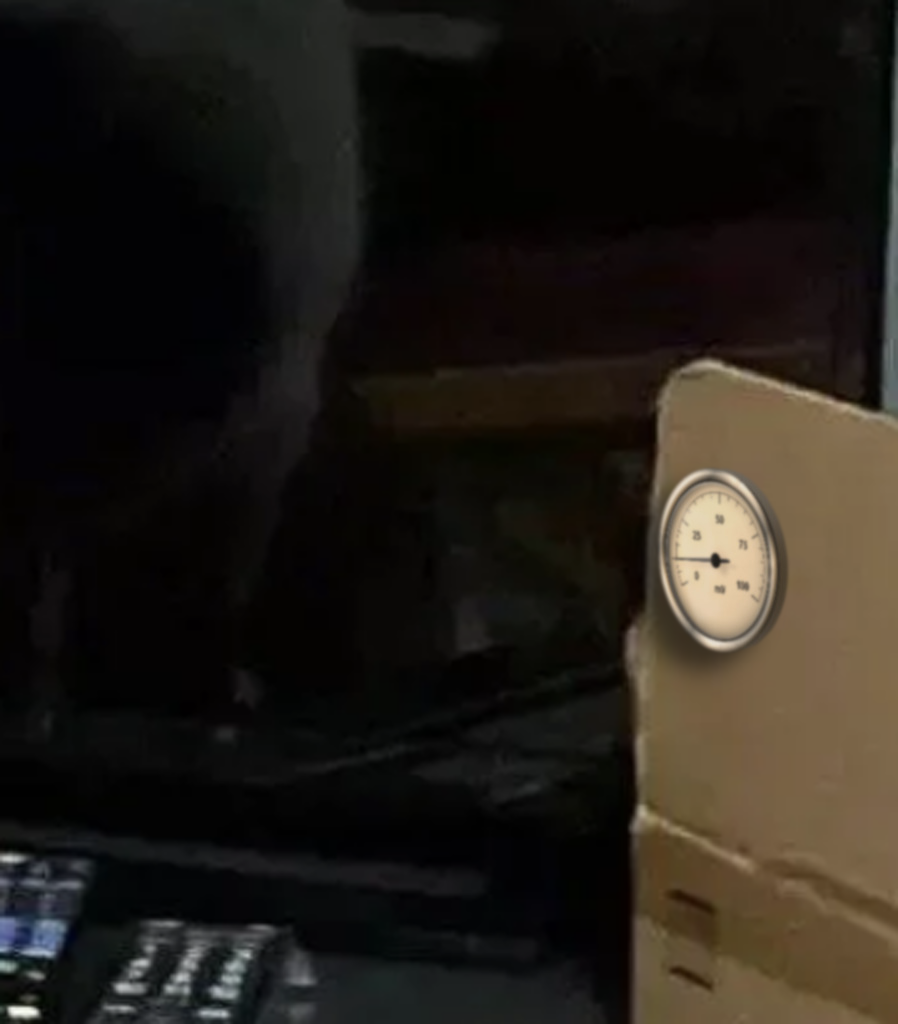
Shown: **10** mV
